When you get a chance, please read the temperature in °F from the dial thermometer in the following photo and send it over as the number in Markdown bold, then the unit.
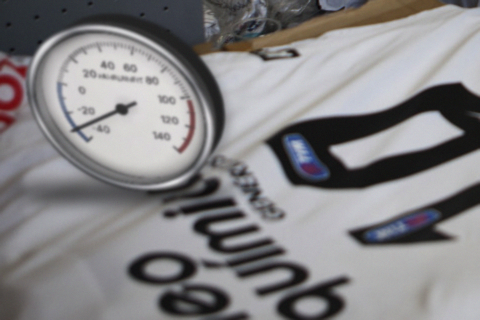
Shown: **-30** °F
